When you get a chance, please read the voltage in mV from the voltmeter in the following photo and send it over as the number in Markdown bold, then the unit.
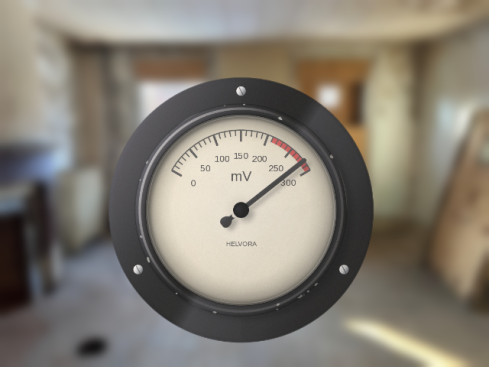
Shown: **280** mV
